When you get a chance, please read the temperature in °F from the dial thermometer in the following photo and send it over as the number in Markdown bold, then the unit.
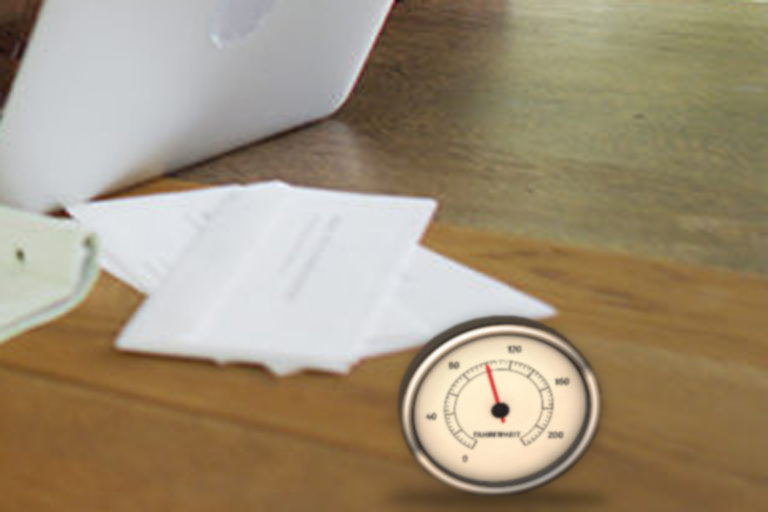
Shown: **100** °F
